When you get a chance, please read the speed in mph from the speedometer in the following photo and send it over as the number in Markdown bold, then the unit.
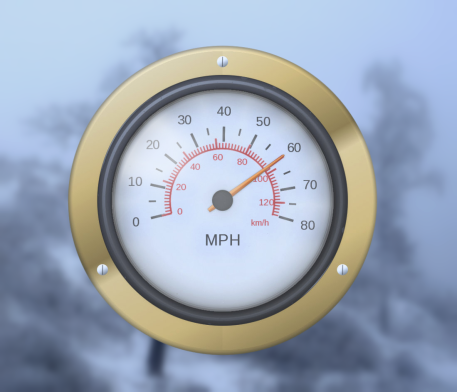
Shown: **60** mph
